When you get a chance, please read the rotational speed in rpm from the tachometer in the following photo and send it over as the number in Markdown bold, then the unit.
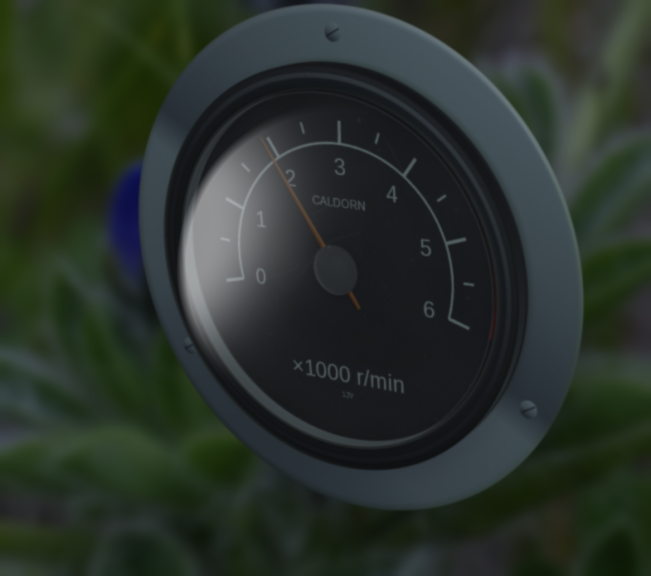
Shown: **2000** rpm
